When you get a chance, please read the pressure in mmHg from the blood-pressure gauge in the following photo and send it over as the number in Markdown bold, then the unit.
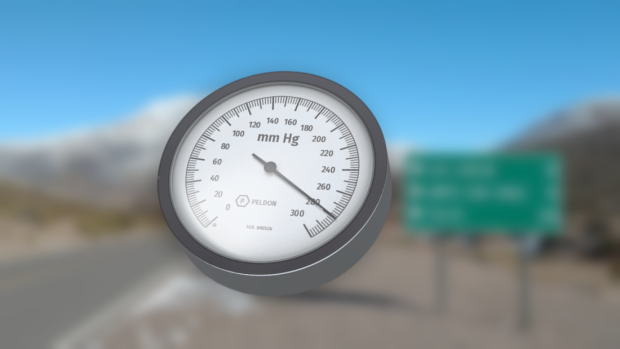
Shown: **280** mmHg
